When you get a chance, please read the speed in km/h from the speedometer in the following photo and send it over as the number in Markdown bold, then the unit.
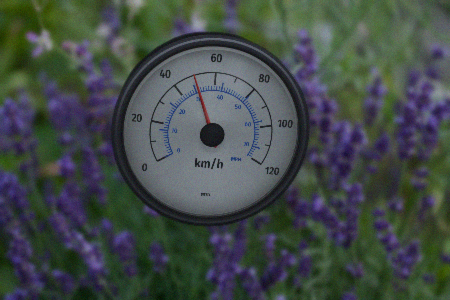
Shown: **50** km/h
